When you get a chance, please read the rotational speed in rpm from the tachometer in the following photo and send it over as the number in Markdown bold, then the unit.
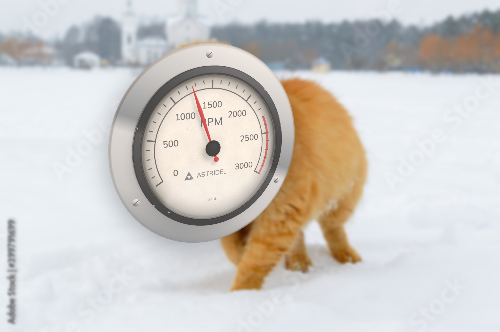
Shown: **1250** rpm
